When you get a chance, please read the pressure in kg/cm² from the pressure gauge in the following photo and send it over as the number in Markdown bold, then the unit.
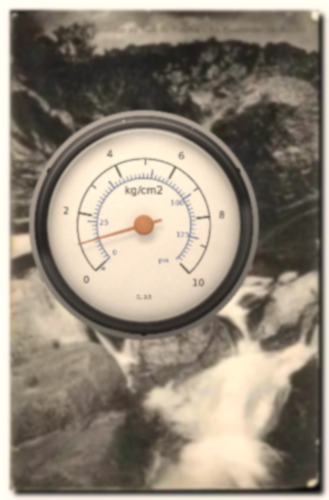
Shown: **1** kg/cm²
